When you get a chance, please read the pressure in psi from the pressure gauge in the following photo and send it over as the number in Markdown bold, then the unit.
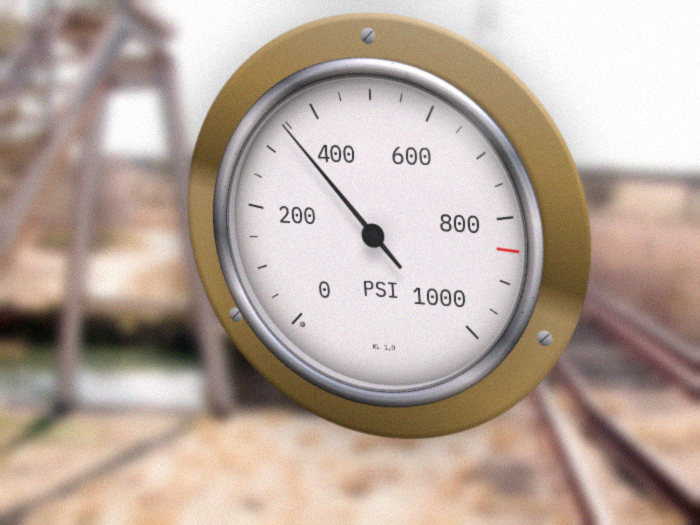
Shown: **350** psi
